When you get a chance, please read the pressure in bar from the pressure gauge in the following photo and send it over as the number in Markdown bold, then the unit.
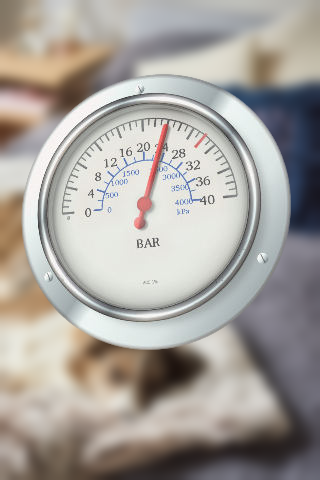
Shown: **24** bar
